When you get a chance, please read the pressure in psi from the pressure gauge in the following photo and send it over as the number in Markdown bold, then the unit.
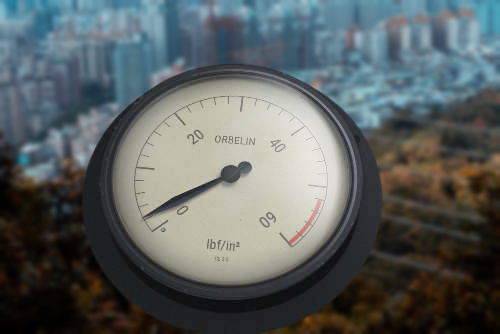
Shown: **2** psi
